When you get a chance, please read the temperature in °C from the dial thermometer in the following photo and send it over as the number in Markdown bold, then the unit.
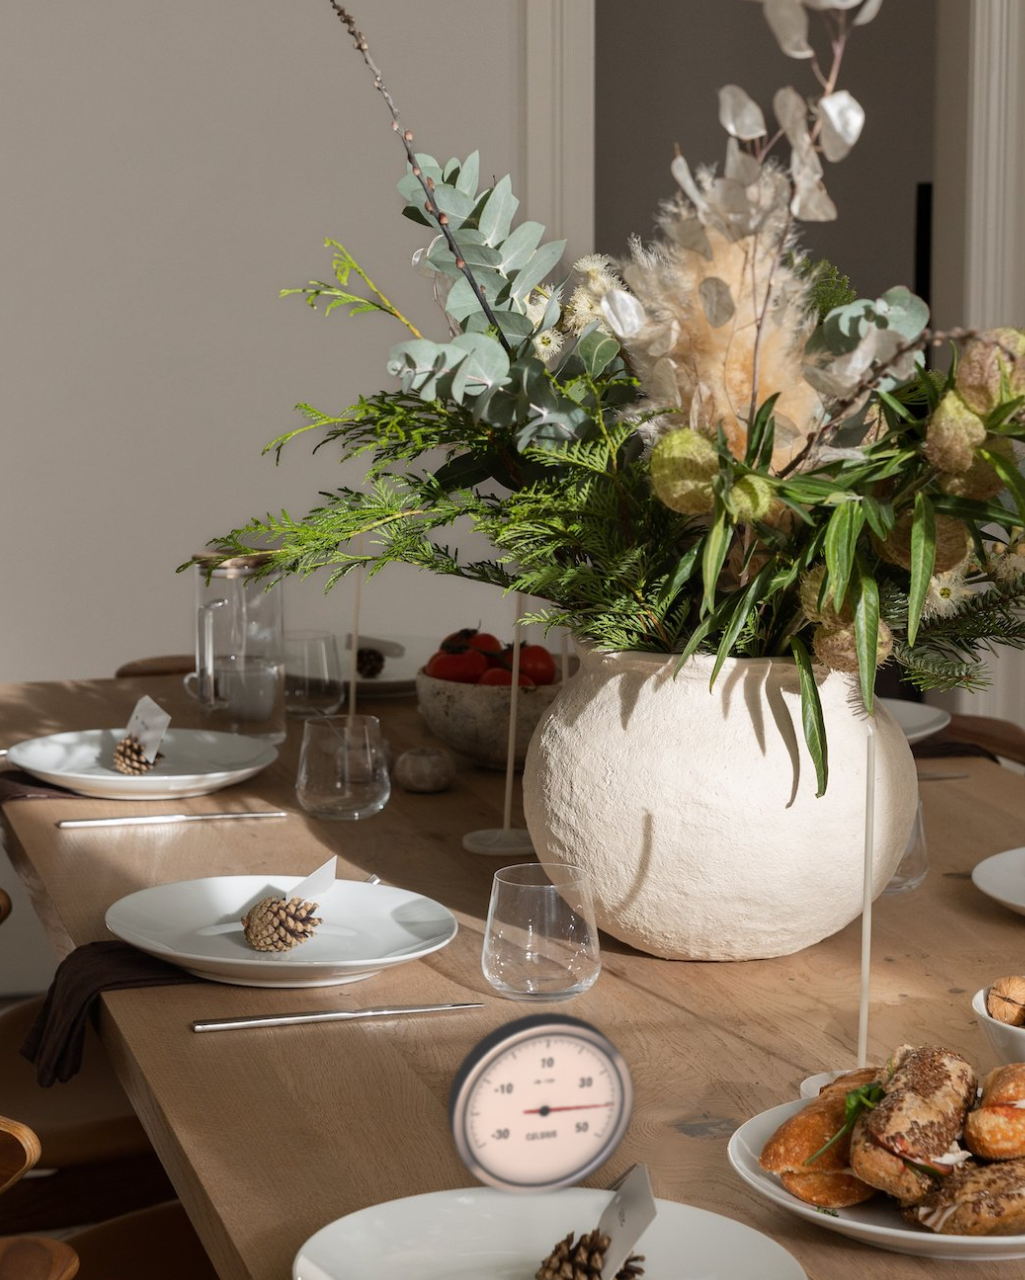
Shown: **40** °C
